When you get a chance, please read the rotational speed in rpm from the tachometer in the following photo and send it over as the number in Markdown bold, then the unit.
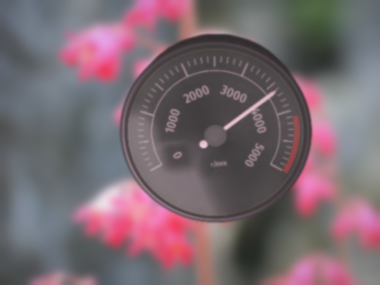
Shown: **3600** rpm
